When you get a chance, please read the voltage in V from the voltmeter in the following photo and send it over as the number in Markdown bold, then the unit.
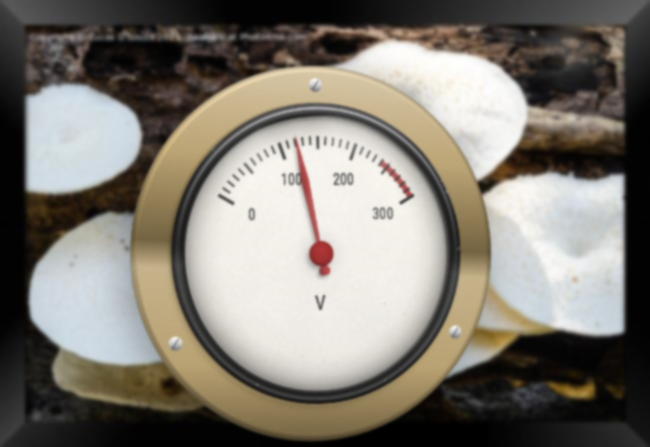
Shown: **120** V
